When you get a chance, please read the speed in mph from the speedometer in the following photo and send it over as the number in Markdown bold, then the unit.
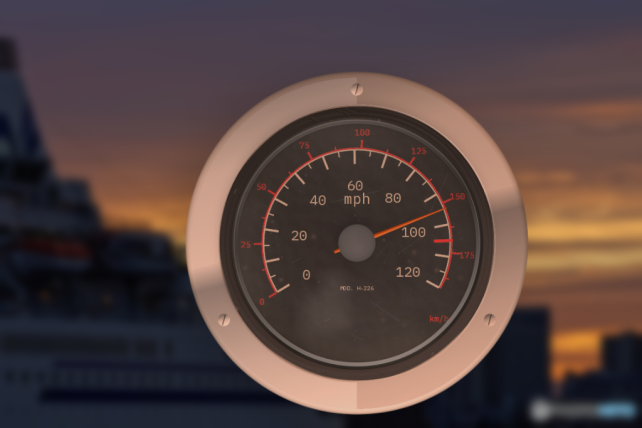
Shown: **95** mph
